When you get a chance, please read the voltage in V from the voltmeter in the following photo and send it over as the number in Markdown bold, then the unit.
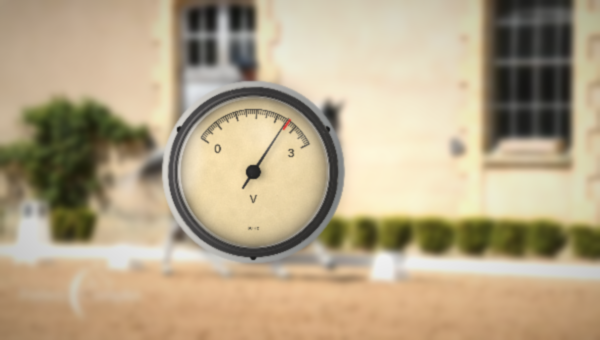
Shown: **2.25** V
